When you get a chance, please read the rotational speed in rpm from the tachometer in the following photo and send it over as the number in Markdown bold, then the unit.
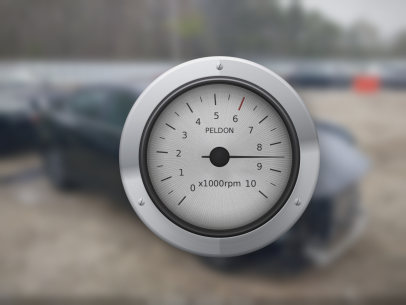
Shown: **8500** rpm
